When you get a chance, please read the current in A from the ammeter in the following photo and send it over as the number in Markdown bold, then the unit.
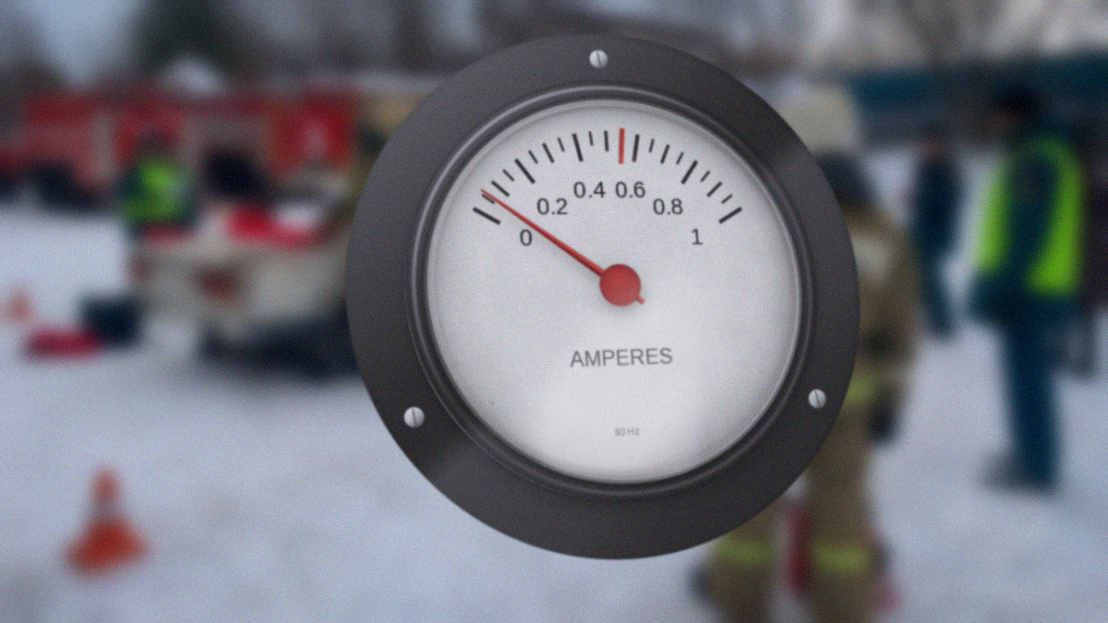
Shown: **0.05** A
